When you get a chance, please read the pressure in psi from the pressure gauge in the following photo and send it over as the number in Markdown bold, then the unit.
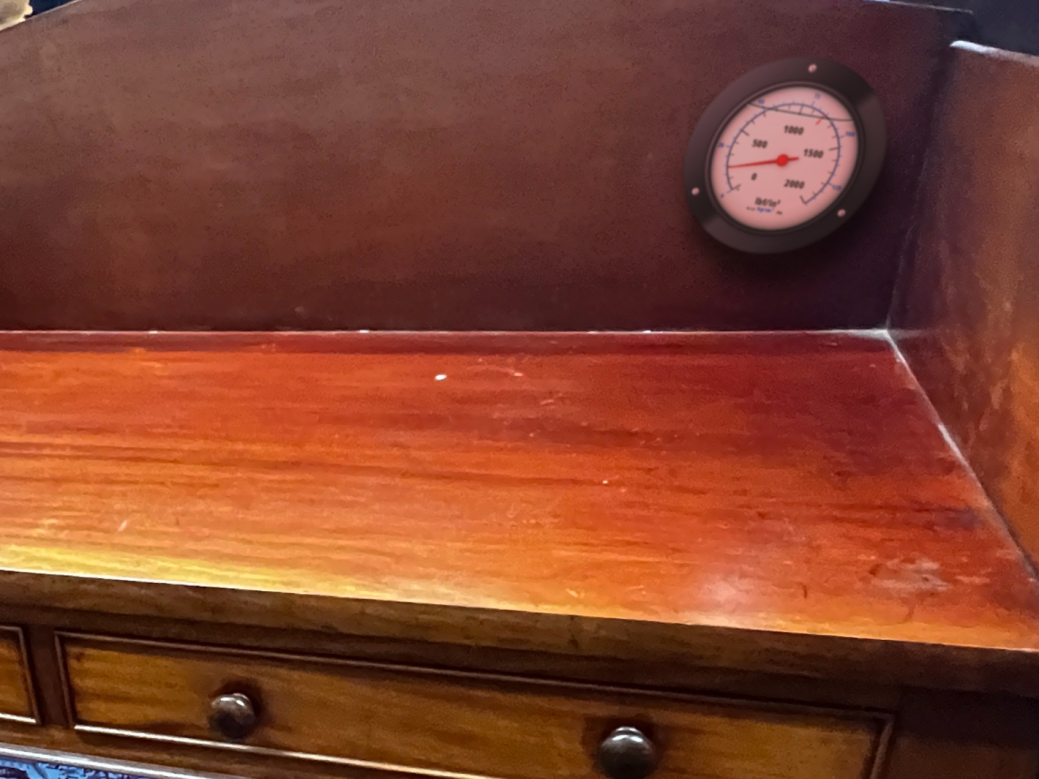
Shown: **200** psi
